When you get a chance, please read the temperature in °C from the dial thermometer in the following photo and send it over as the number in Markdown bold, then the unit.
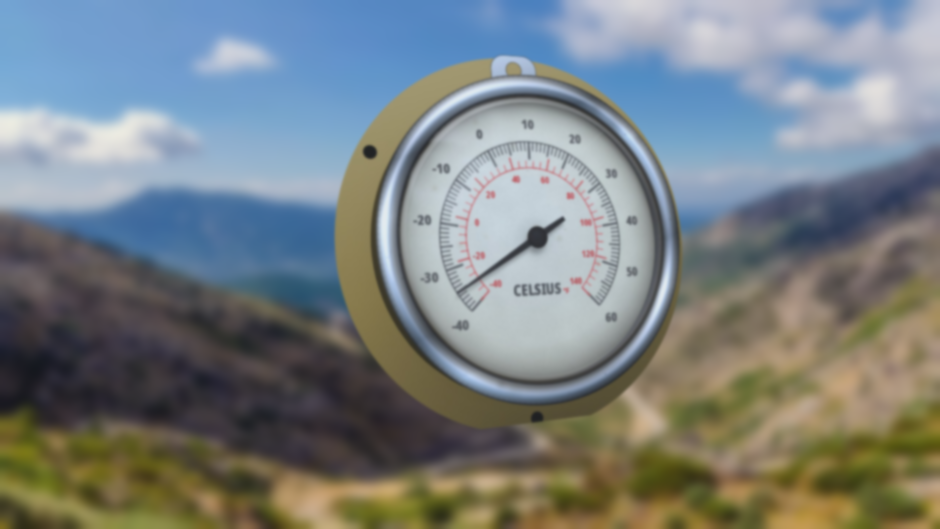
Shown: **-35** °C
